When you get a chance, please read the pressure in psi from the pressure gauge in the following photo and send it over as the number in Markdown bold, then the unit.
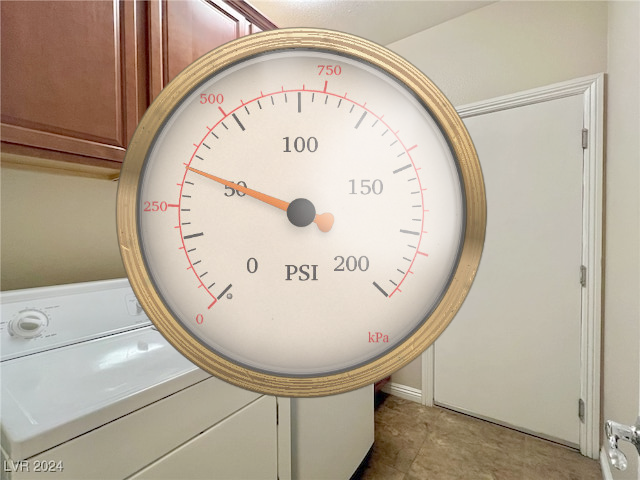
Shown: **50** psi
